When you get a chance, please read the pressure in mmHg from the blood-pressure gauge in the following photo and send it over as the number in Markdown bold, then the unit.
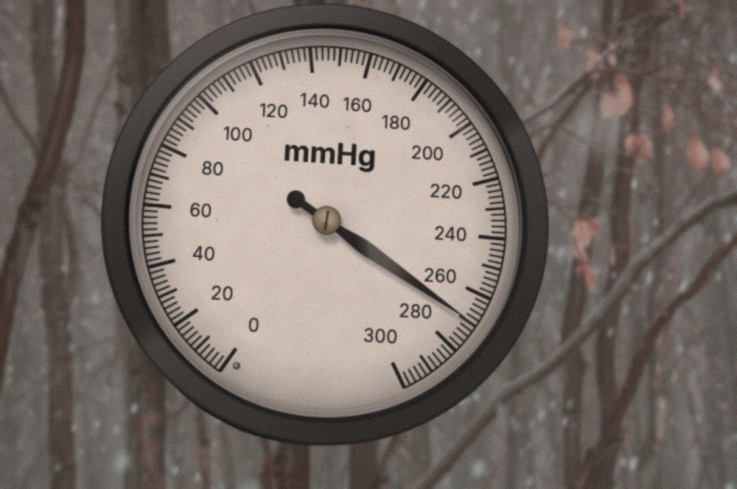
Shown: **270** mmHg
